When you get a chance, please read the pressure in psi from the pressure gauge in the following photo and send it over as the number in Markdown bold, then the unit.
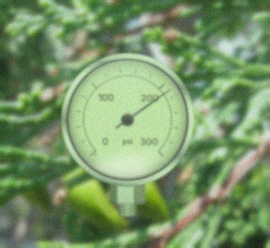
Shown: **210** psi
